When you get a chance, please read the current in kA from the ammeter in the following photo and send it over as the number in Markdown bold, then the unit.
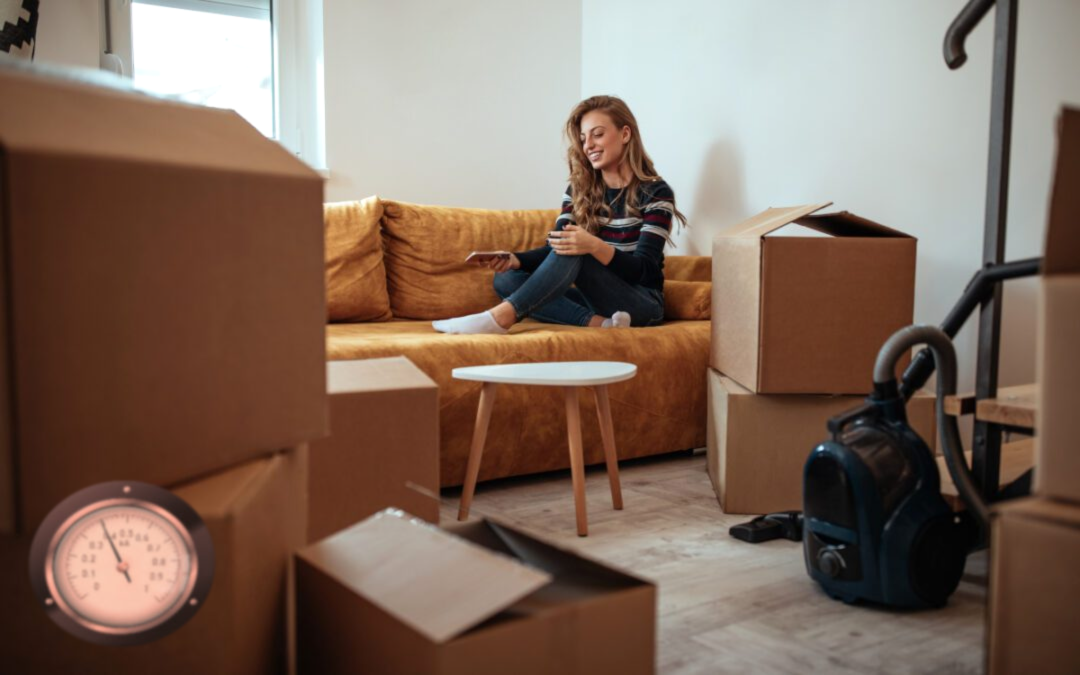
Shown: **0.4** kA
